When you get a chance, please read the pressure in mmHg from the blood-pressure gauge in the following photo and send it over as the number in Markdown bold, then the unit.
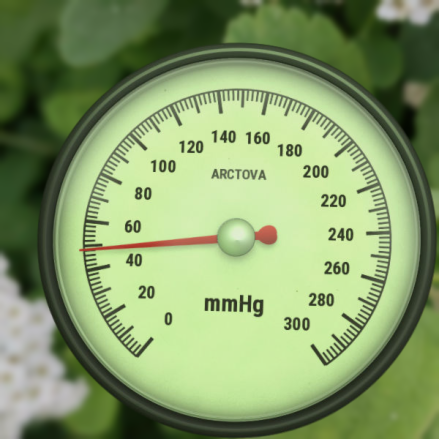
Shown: **48** mmHg
